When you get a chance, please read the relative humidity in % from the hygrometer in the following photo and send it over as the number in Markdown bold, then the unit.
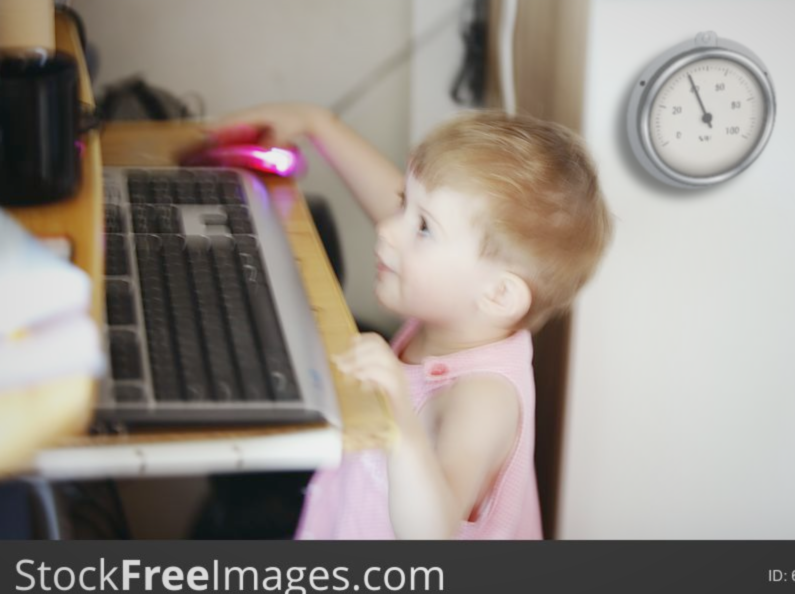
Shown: **40** %
